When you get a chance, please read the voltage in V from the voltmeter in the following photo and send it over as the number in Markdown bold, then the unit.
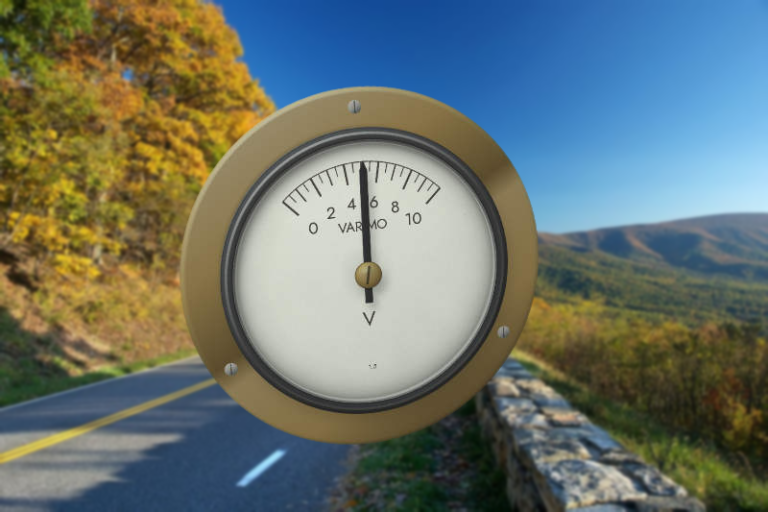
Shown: **5** V
